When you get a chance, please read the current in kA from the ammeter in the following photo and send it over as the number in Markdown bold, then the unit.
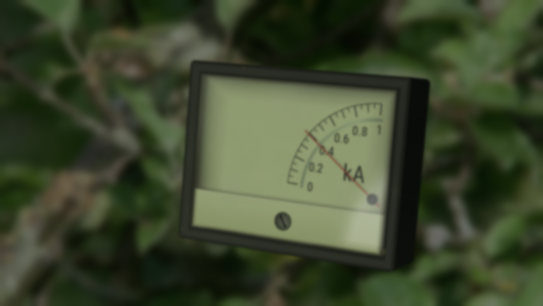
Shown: **0.4** kA
